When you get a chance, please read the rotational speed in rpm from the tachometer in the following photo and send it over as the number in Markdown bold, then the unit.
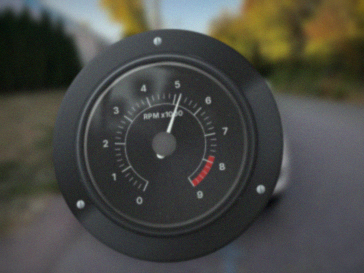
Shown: **5200** rpm
